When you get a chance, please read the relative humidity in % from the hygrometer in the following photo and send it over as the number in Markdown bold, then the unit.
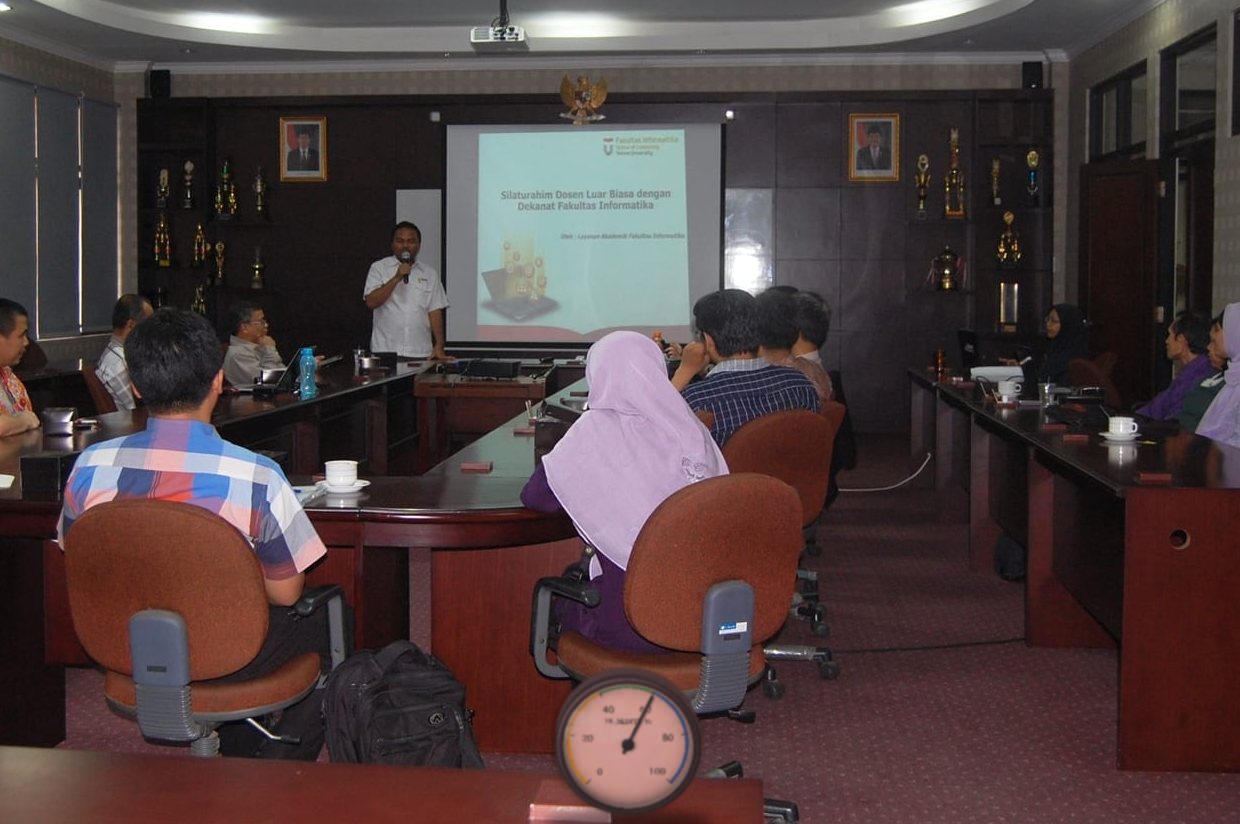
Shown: **60** %
